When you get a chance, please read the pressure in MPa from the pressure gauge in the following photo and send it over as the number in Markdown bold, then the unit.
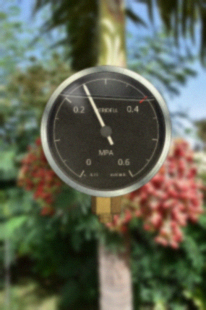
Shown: **0.25** MPa
